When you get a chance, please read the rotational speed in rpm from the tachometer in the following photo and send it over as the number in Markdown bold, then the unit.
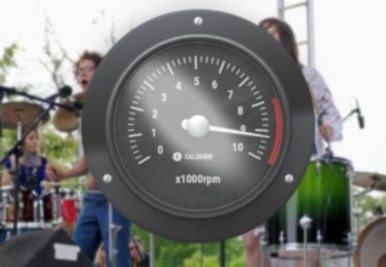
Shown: **9200** rpm
